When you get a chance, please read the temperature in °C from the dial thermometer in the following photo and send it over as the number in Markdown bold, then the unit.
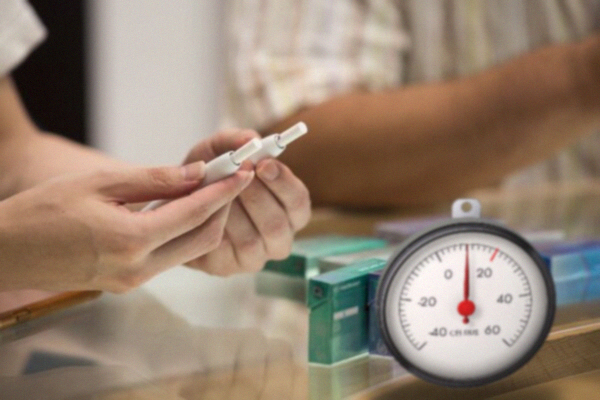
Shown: **10** °C
